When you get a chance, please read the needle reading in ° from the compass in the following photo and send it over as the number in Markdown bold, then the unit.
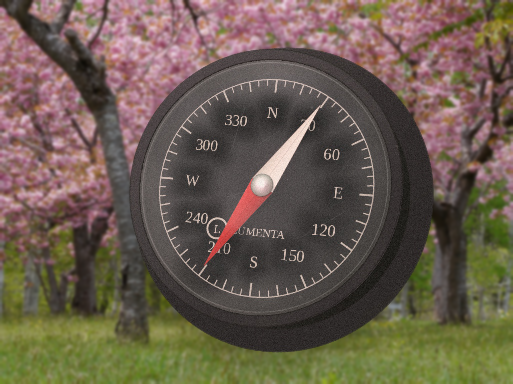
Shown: **210** °
